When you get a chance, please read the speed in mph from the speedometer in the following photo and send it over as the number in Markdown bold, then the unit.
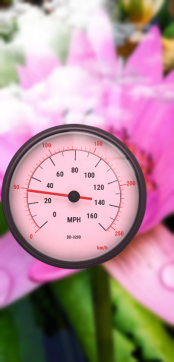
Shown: **30** mph
